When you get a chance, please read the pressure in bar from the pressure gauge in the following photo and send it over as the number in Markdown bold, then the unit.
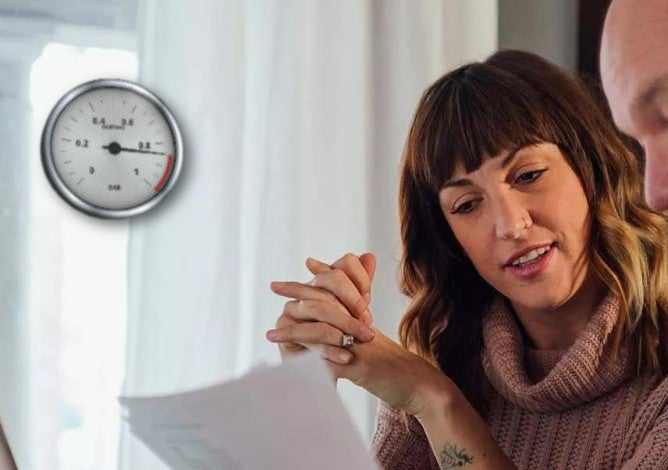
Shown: **0.85** bar
